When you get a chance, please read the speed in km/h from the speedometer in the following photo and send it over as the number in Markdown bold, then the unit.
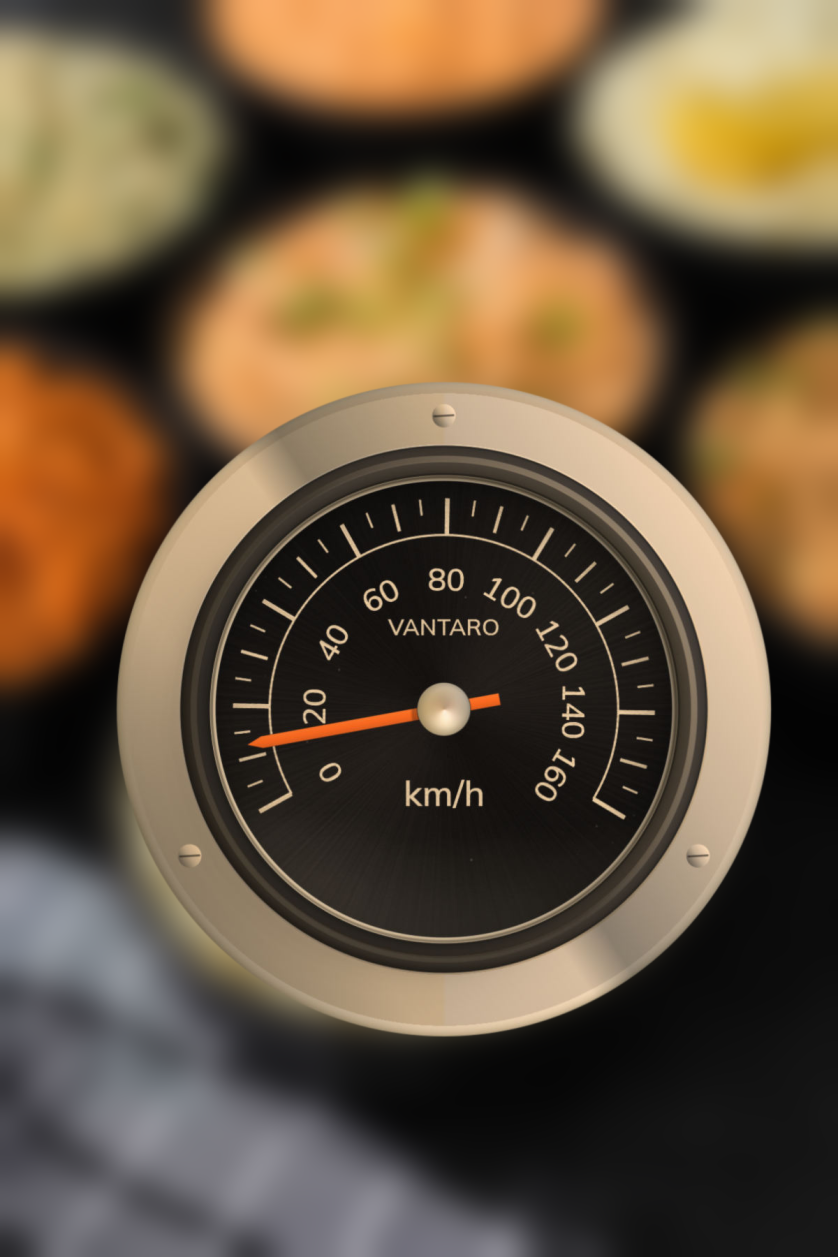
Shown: **12.5** km/h
